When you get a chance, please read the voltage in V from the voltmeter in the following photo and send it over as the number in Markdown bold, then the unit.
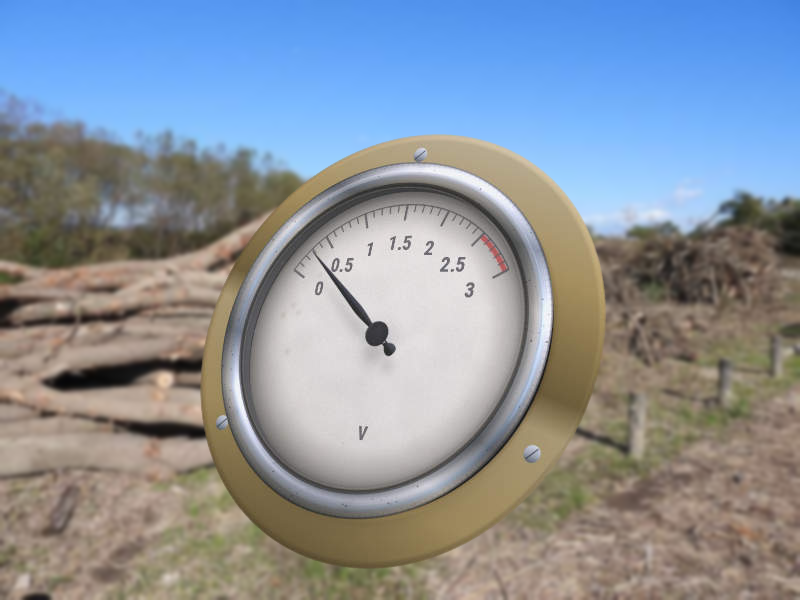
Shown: **0.3** V
